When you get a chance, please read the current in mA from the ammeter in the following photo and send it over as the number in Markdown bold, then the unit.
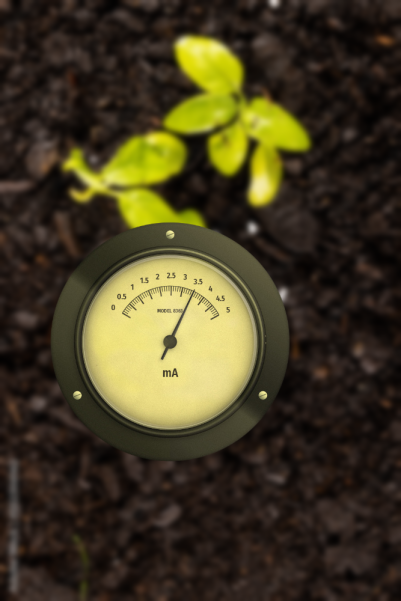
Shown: **3.5** mA
